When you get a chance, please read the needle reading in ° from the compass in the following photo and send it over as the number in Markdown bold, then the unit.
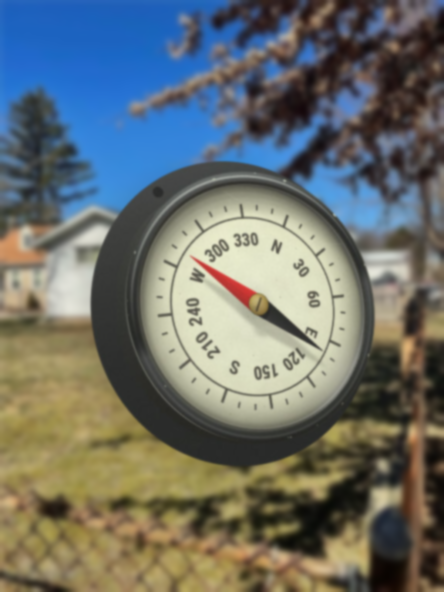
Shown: **280** °
